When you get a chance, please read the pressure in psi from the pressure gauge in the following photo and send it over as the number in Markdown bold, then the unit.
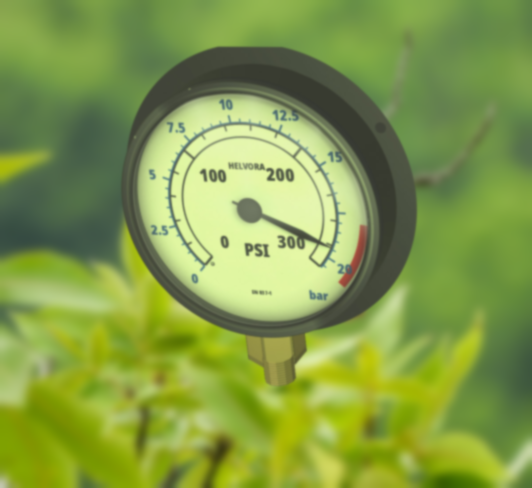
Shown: **280** psi
